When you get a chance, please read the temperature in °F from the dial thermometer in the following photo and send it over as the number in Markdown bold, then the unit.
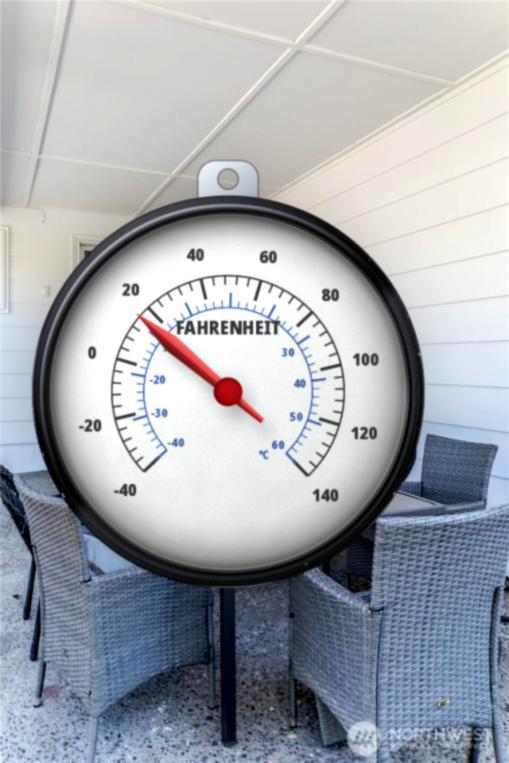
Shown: **16** °F
